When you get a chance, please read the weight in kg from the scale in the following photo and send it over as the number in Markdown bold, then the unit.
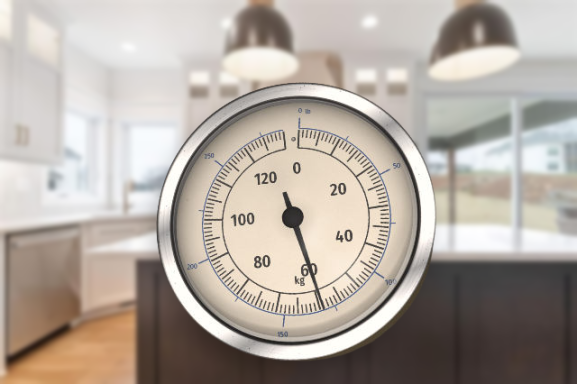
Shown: **59** kg
